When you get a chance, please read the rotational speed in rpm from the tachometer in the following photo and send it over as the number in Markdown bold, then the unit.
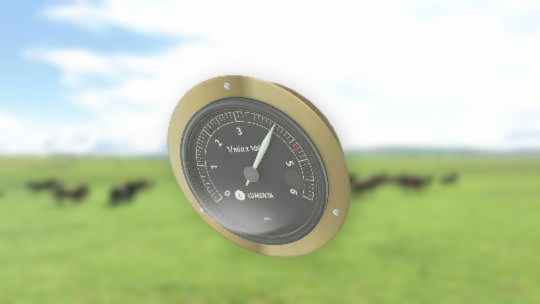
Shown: **4000** rpm
